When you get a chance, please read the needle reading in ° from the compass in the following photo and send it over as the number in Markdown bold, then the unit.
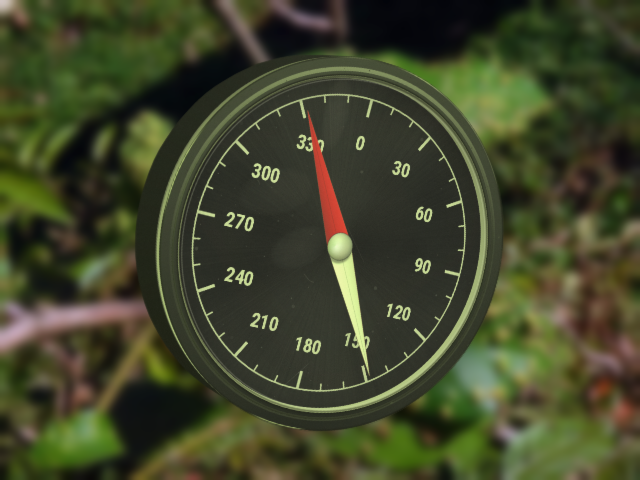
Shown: **330** °
